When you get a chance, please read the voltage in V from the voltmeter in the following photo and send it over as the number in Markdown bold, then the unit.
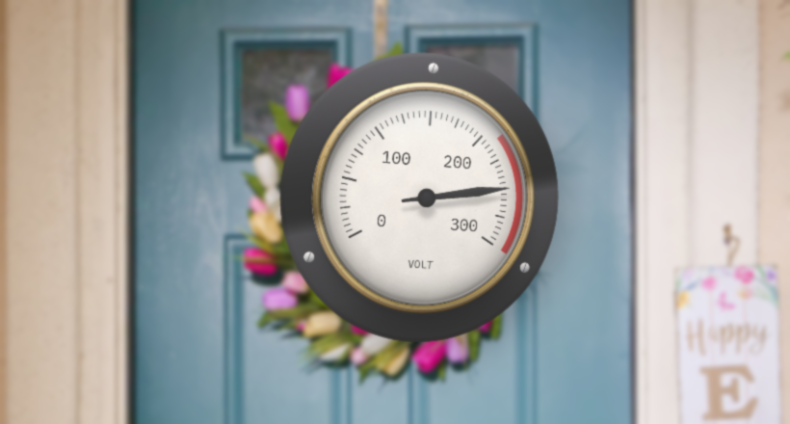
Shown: **250** V
